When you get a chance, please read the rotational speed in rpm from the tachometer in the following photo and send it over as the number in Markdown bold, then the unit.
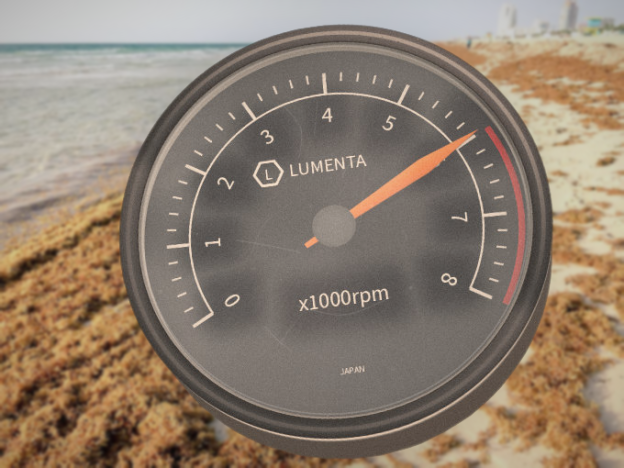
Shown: **6000** rpm
